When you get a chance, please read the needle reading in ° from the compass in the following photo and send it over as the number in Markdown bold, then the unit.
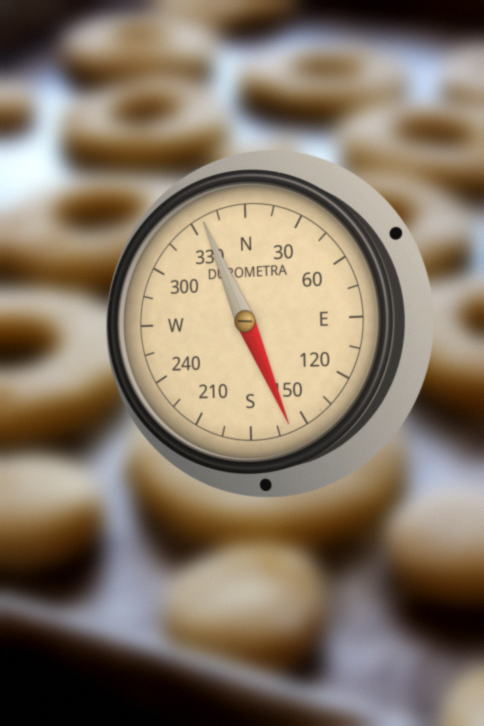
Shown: **157.5** °
